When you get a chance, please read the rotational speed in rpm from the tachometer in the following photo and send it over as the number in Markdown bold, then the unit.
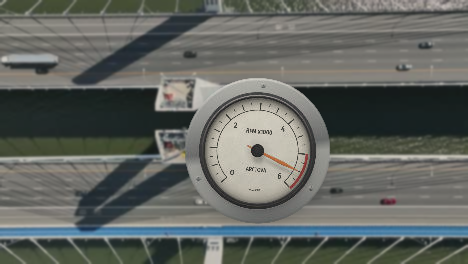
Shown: **5500** rpm
